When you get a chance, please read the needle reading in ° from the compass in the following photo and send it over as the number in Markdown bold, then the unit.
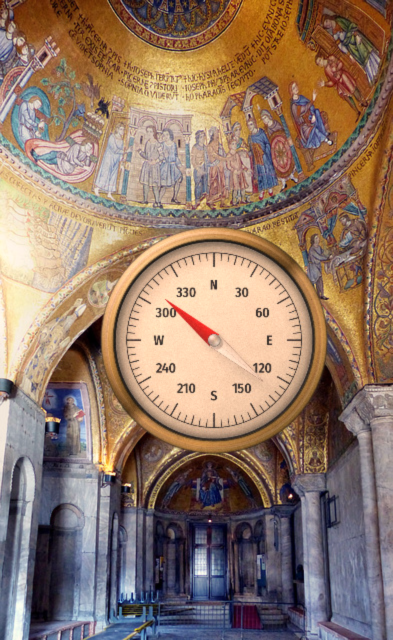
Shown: **310** °
